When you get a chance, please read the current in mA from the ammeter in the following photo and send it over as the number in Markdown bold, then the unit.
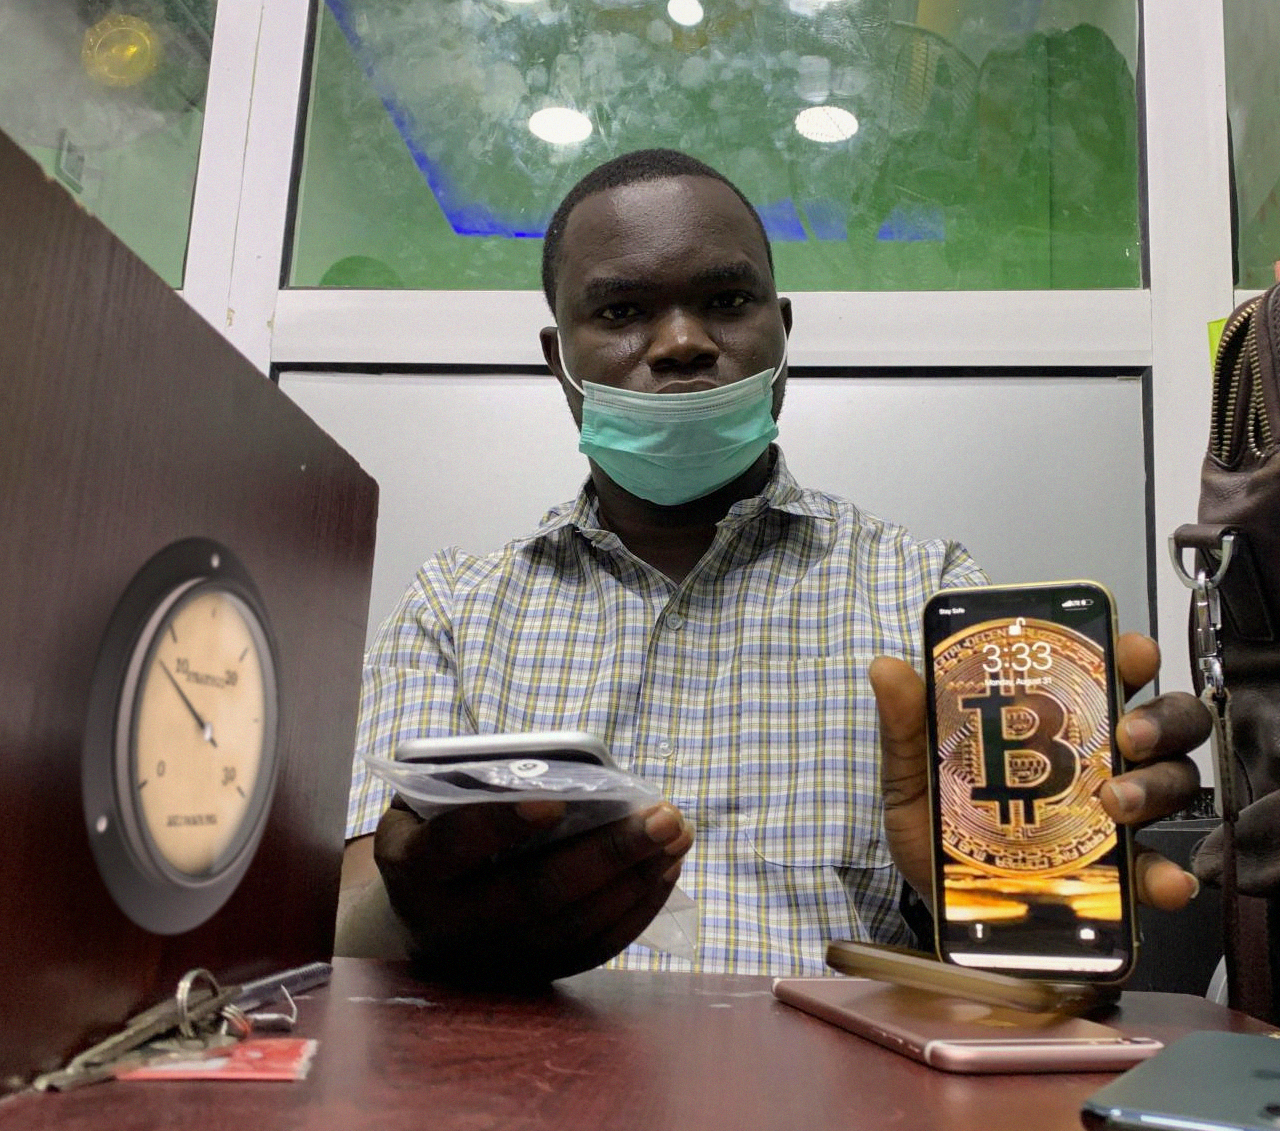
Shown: **7.5** mA
